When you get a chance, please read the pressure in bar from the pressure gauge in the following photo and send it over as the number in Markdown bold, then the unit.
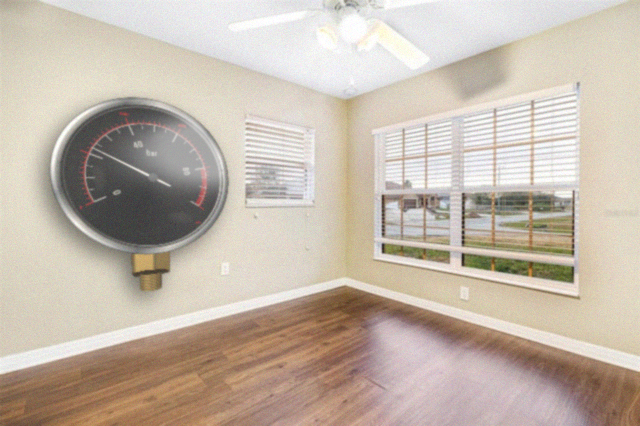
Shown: **22.5** bar
